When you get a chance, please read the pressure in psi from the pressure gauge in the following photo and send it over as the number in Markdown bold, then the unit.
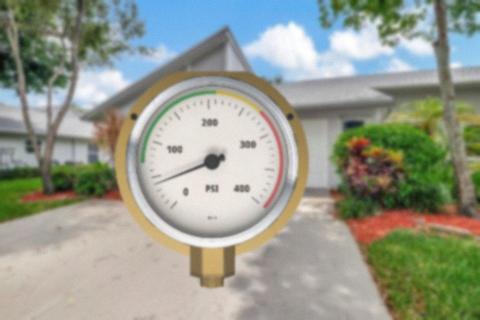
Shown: **40** psi
